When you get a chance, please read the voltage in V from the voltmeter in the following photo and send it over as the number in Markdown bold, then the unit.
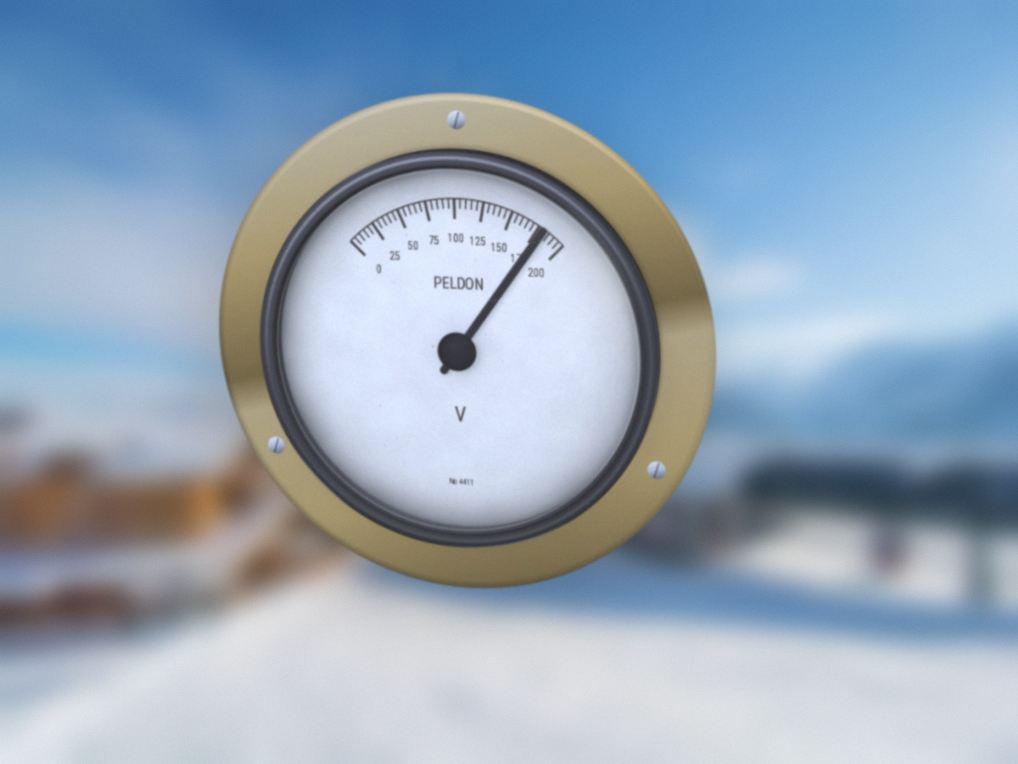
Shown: **180** V
